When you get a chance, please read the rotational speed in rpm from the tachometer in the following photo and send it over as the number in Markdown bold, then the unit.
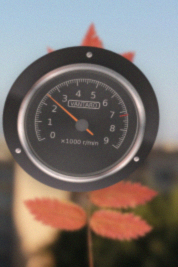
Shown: **2500** rpm
